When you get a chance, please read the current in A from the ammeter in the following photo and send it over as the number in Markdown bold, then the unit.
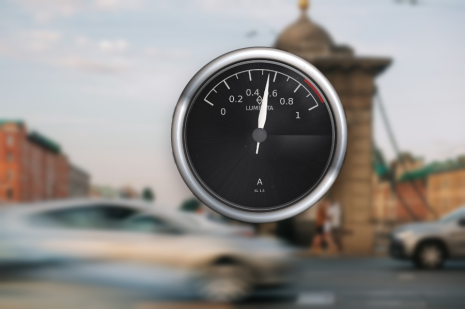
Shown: **0.55** A
